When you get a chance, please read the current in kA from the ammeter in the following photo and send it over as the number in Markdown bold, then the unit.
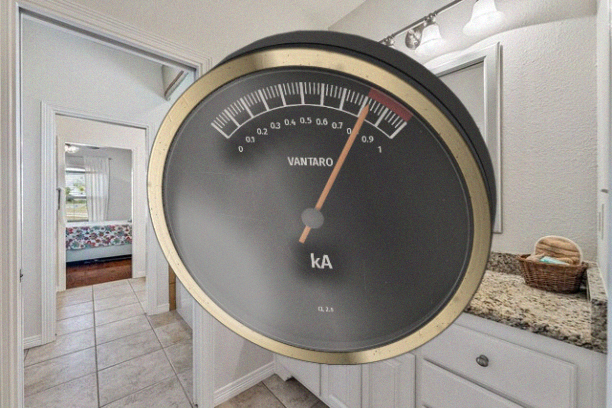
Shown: **0.82** kA
